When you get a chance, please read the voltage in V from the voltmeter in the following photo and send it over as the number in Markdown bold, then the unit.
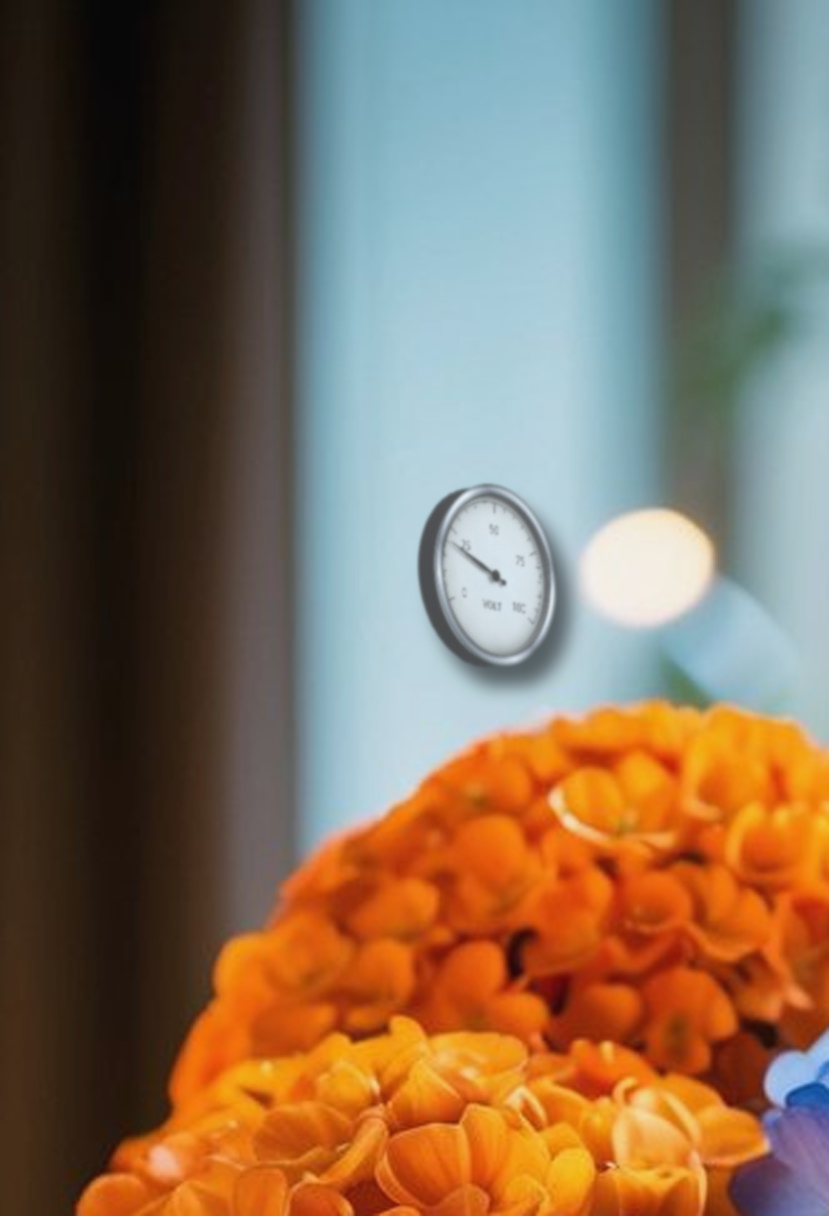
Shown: **20** V
